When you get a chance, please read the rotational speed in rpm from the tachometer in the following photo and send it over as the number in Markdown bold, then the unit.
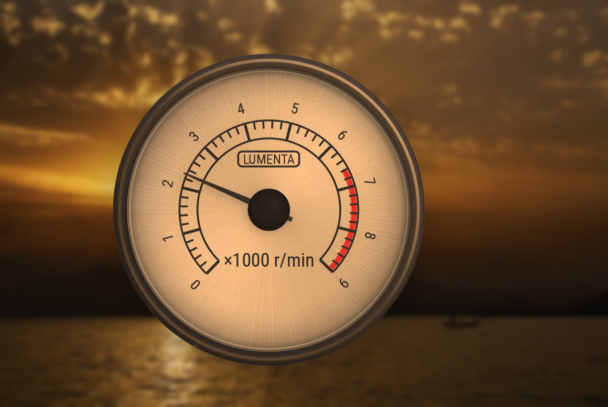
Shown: **2300** rpm
